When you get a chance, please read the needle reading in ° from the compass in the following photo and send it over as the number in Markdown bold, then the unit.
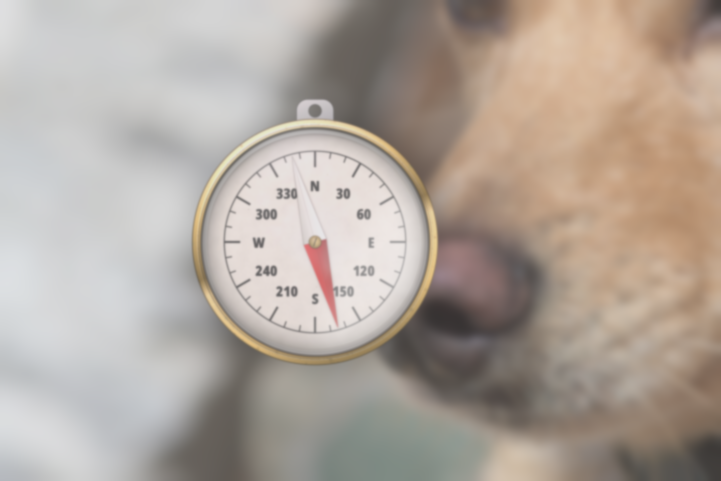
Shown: **165** °
